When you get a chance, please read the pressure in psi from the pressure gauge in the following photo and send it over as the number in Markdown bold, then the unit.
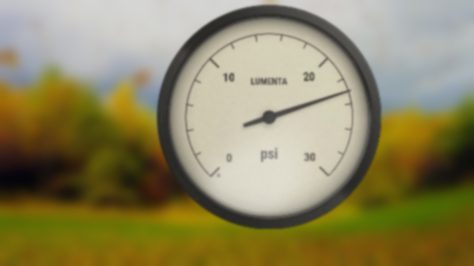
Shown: **23** psi
